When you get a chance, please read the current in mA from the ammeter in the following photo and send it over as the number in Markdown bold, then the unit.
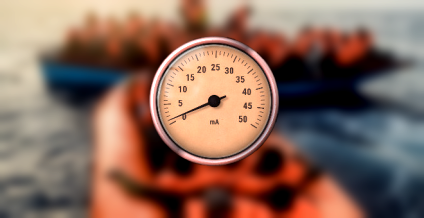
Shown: **1** mA
